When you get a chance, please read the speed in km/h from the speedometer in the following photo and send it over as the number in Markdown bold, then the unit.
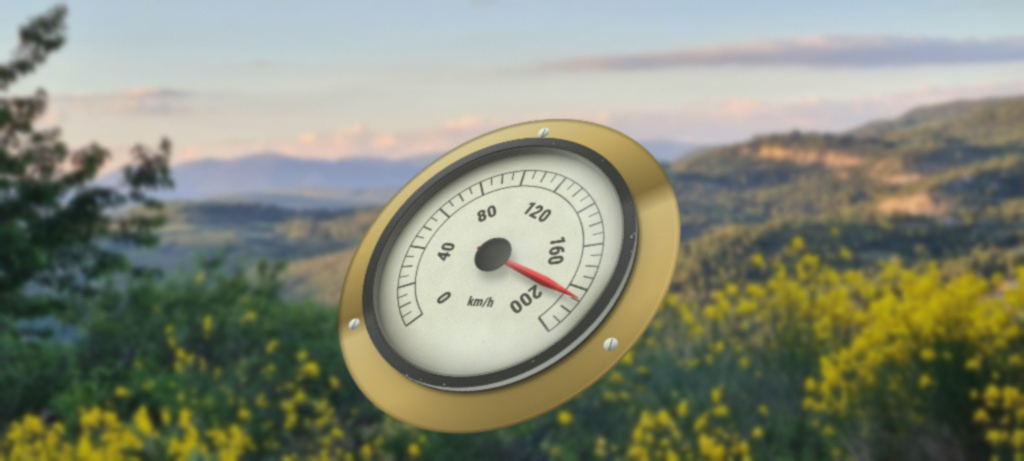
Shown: **185** km/h
